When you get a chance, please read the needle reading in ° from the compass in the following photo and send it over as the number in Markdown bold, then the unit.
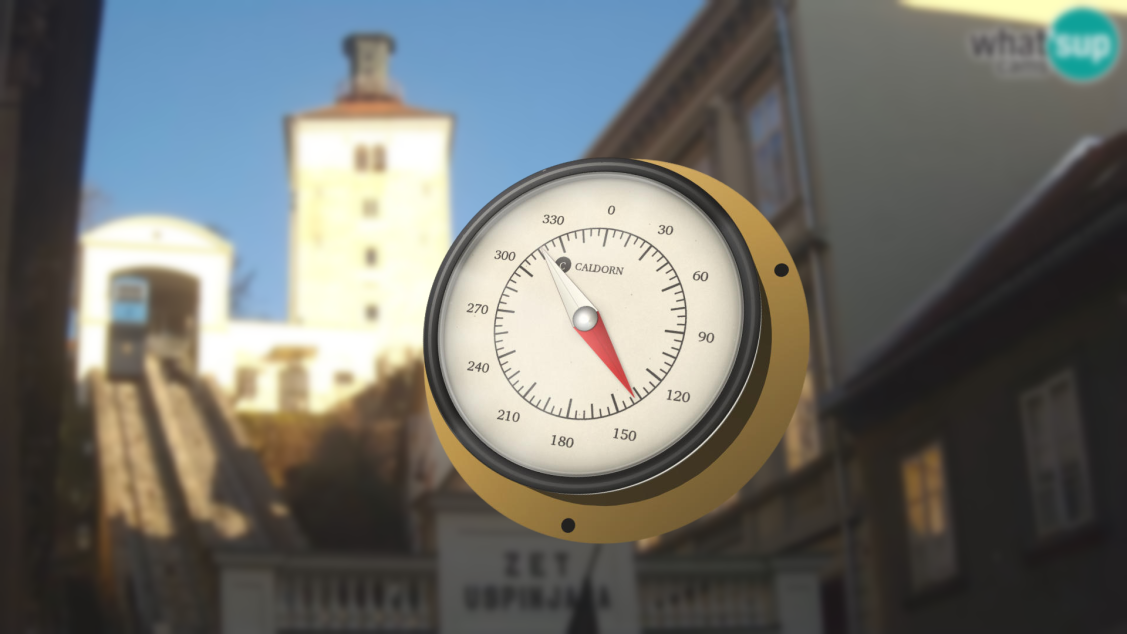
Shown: **137.5** °
